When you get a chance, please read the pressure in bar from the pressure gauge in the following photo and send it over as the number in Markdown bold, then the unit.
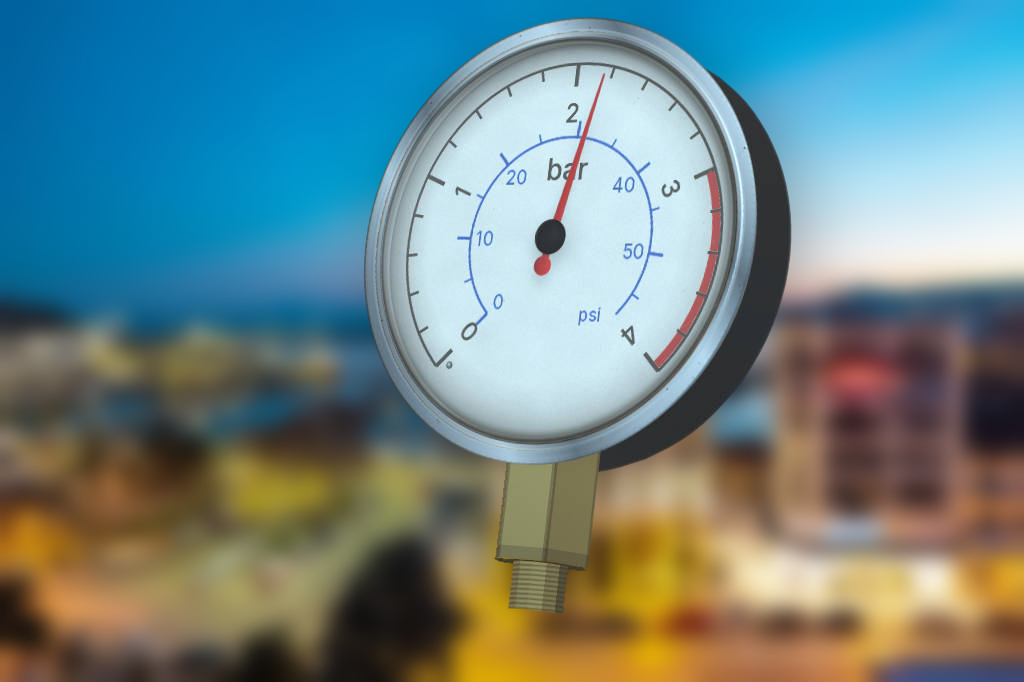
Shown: **2.2** bar
